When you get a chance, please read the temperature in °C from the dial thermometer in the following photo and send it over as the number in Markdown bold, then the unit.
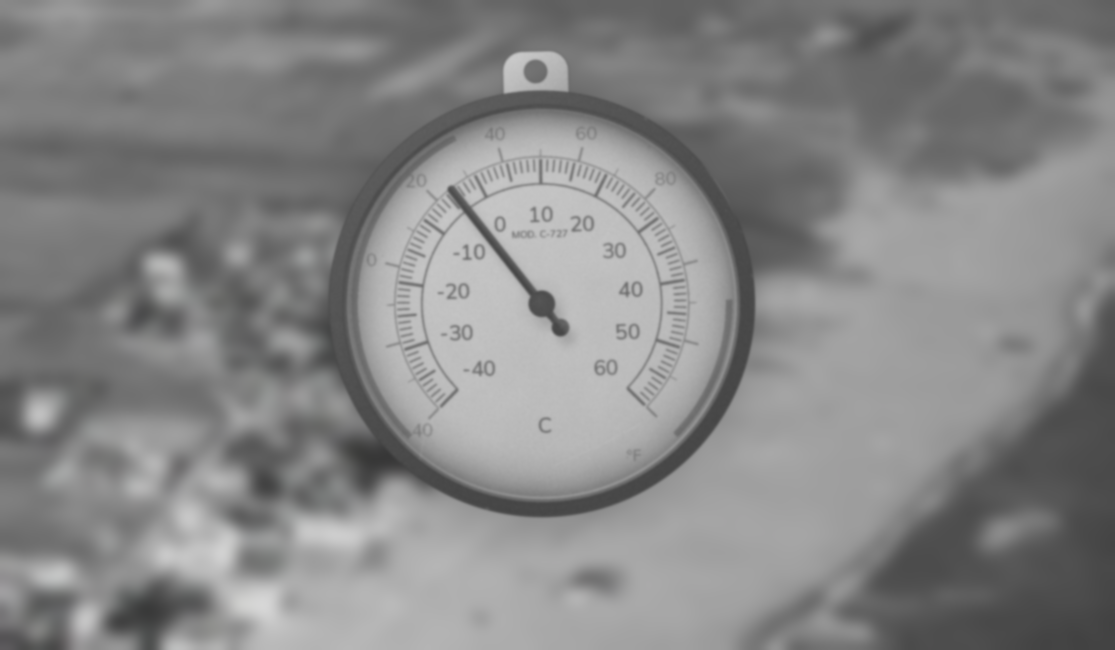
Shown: **-4** °C
